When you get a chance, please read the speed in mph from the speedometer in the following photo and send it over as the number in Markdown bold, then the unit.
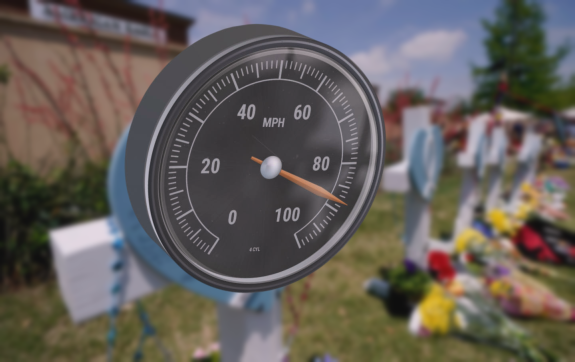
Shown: **88** mph
